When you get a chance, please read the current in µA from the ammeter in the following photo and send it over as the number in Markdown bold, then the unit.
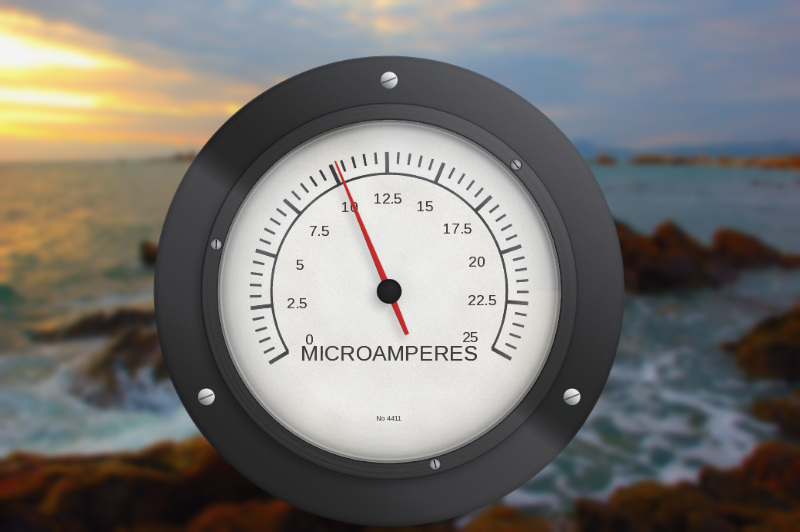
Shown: **10.25** µA
